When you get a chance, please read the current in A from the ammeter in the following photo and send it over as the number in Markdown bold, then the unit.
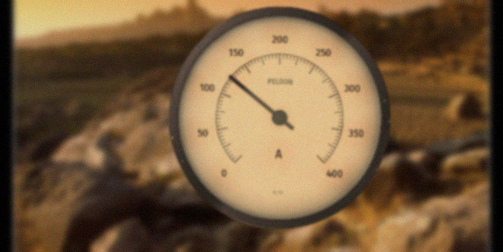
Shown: **125** A
